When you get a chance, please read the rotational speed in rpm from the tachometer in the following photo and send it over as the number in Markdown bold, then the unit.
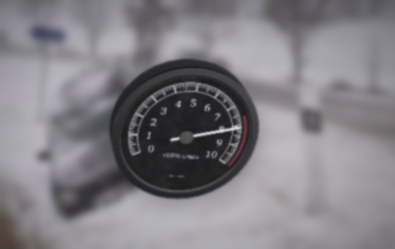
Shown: **8000** rpm
